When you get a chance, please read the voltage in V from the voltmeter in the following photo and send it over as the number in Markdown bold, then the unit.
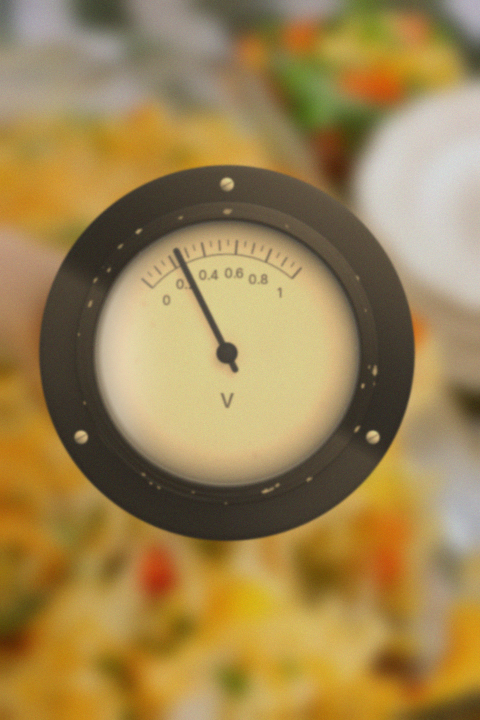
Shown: **0.25** V
